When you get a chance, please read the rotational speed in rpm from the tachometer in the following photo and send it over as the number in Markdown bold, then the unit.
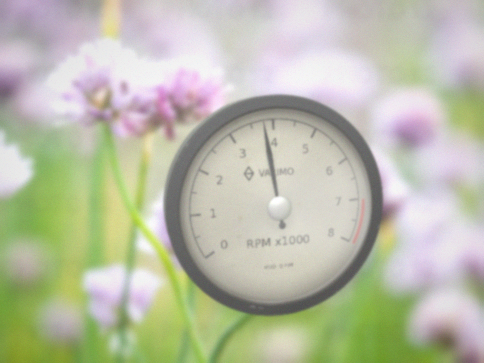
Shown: **3750** rpm
